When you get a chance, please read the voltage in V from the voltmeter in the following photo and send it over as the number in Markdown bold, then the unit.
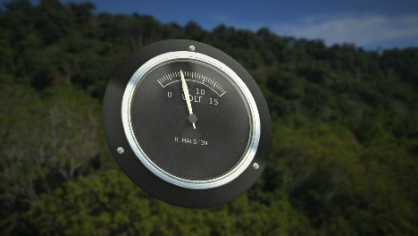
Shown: **5** V
